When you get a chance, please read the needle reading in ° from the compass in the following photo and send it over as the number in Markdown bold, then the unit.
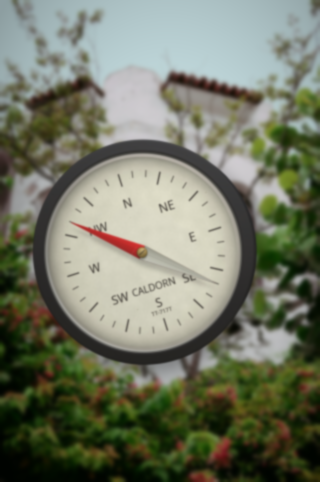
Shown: **310** °
